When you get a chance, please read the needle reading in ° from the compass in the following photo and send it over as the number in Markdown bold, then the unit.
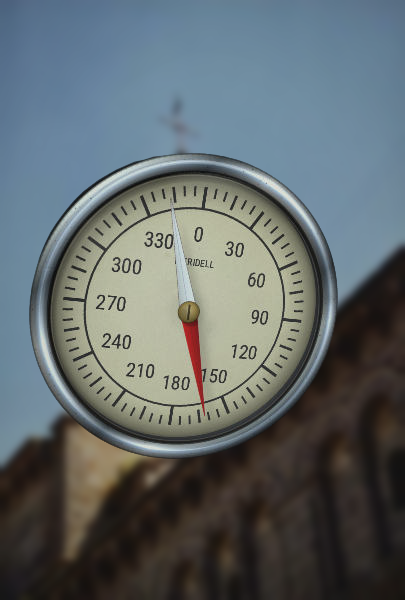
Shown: **162.5** °
